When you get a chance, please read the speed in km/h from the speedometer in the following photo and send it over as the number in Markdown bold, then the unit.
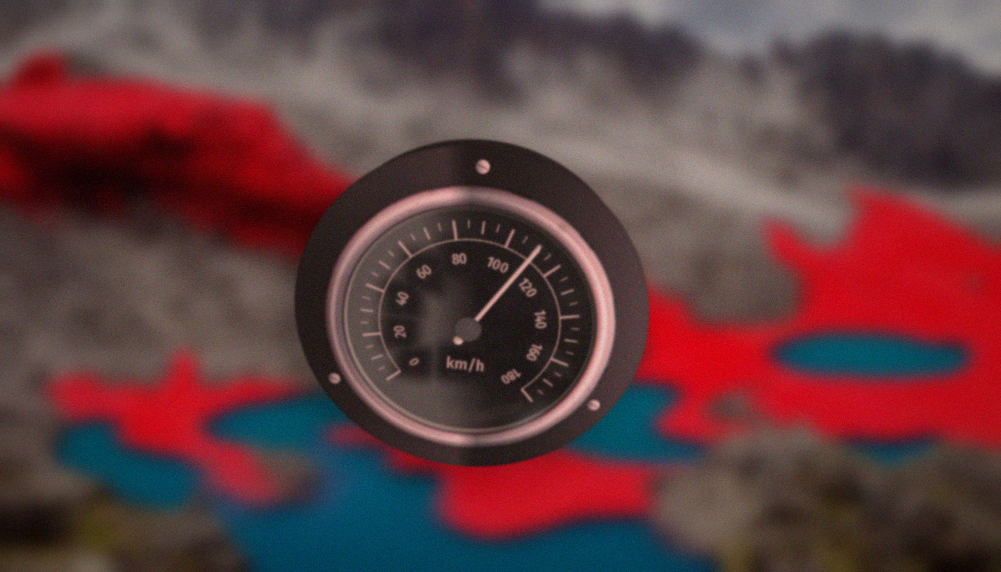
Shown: **110** km/h
